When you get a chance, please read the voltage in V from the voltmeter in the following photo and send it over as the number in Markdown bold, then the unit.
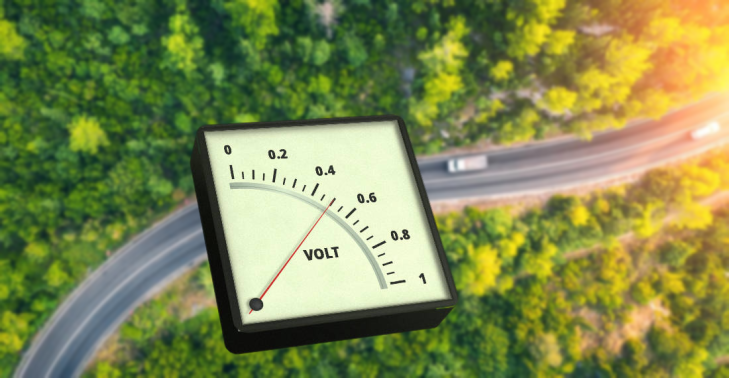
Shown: **0.5** V
